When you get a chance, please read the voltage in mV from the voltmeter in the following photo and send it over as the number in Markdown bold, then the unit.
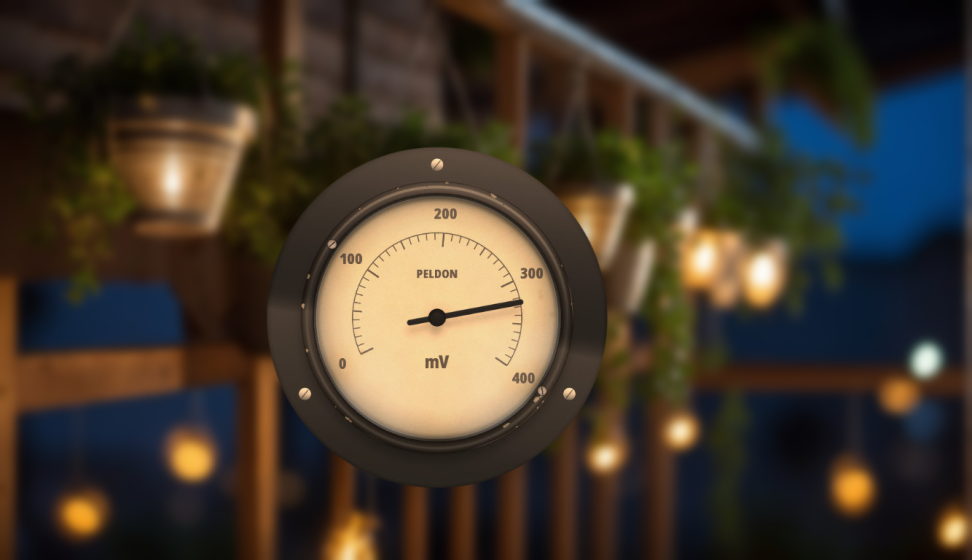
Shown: **325** mV
